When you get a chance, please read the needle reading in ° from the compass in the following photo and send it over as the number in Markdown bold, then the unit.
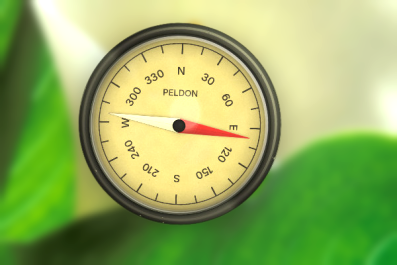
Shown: **97.5** °
